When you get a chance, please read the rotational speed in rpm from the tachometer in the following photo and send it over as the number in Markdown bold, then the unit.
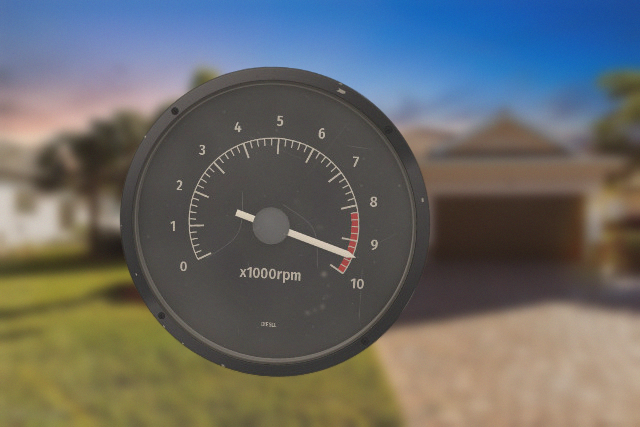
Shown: **9400** rpm
